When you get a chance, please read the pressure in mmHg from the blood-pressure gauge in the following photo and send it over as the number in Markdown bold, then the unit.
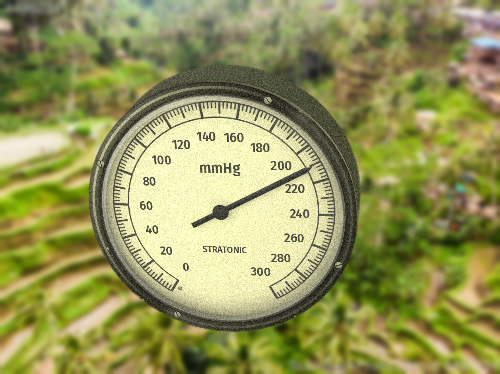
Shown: **210** mmHg
